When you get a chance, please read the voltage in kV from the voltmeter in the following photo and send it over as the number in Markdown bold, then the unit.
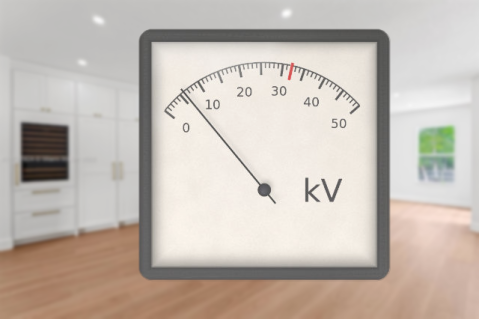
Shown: **6** kV
